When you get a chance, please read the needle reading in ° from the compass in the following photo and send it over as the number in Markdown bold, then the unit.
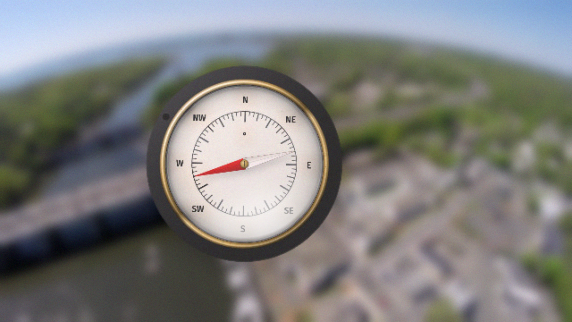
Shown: **255** °
